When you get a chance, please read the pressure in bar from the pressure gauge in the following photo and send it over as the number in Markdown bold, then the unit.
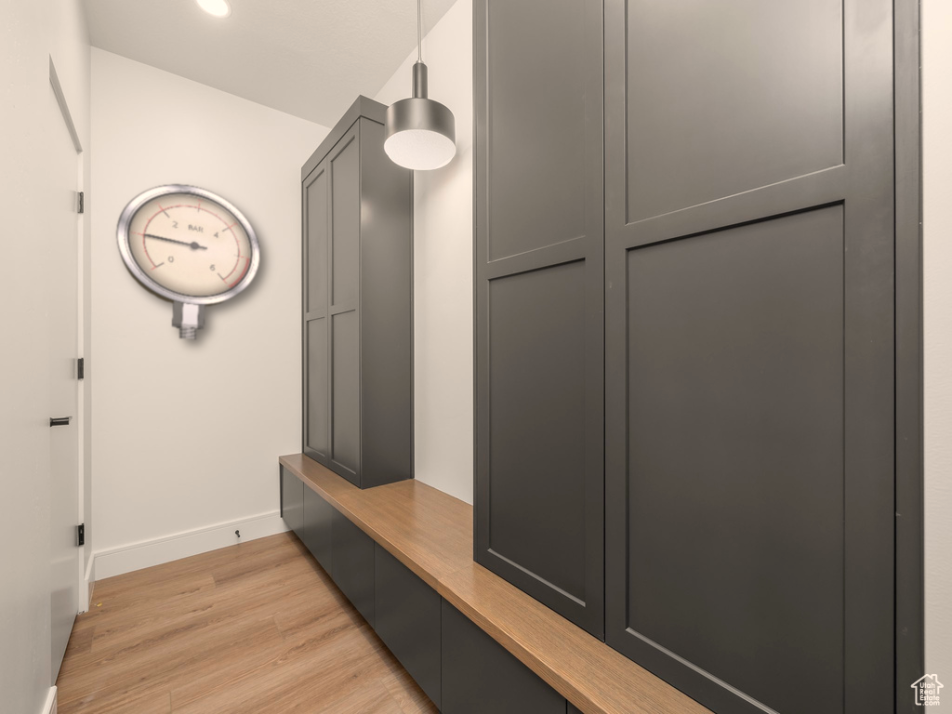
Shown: **1** bar
